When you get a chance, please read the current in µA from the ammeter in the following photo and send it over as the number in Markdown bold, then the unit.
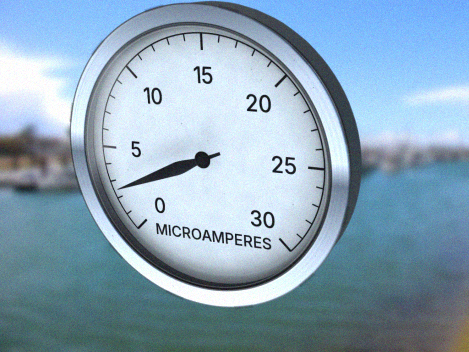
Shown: **2.5** µA
